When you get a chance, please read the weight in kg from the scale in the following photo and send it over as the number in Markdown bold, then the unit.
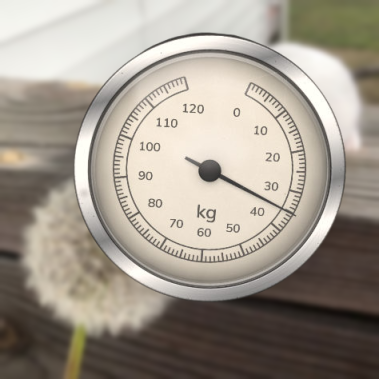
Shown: **35** kg
